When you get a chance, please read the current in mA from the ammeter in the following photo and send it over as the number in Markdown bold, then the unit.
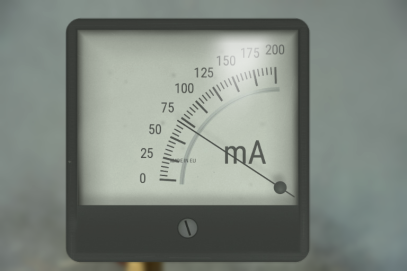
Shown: **70** mA
